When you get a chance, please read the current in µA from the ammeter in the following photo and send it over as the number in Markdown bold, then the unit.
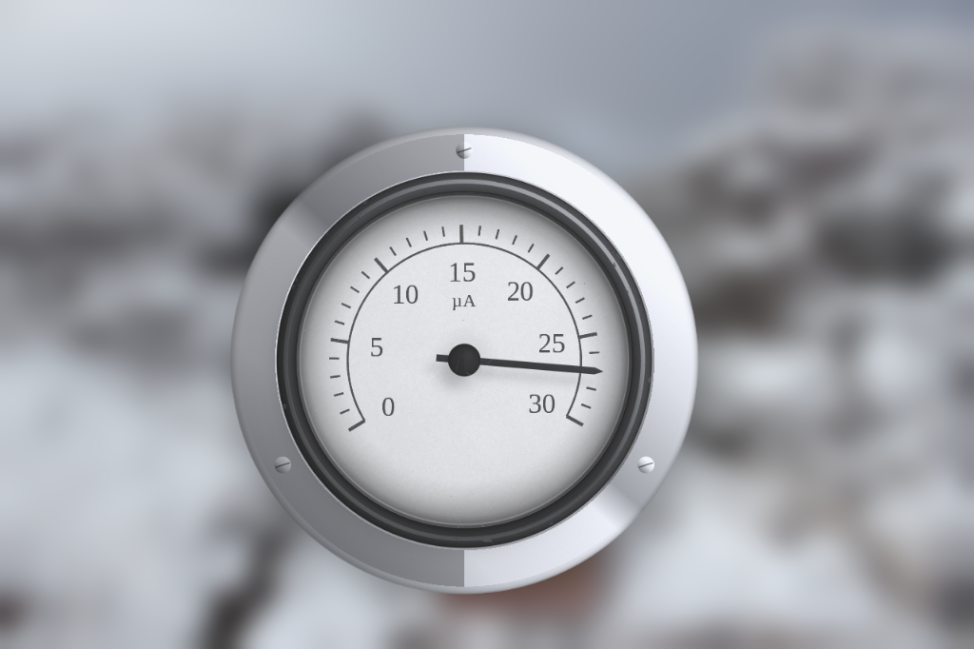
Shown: **27** µA
